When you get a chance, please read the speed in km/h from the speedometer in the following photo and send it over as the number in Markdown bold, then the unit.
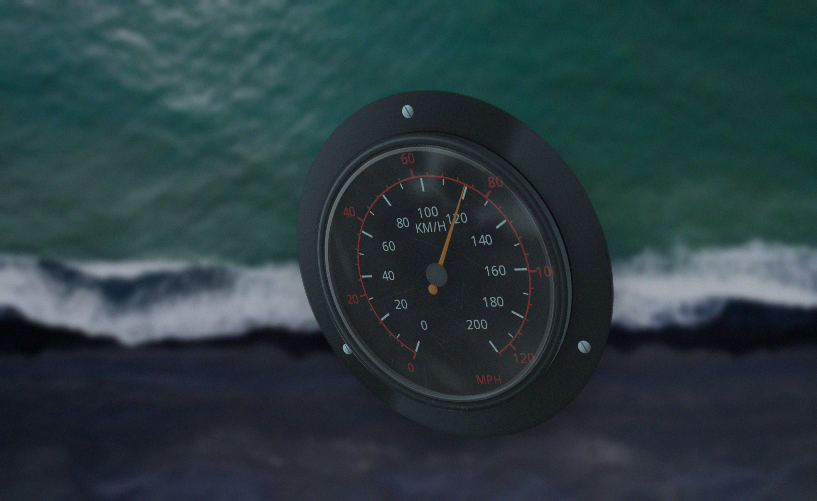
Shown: **120** km/h
